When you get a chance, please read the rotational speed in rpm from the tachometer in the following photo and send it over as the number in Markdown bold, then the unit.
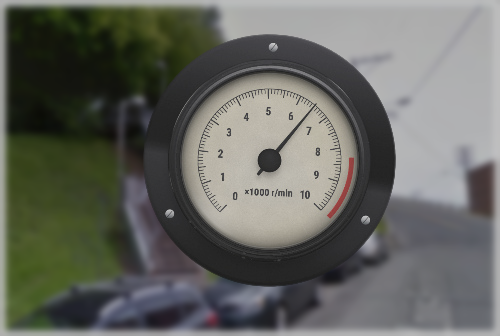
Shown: **6500** rpm
